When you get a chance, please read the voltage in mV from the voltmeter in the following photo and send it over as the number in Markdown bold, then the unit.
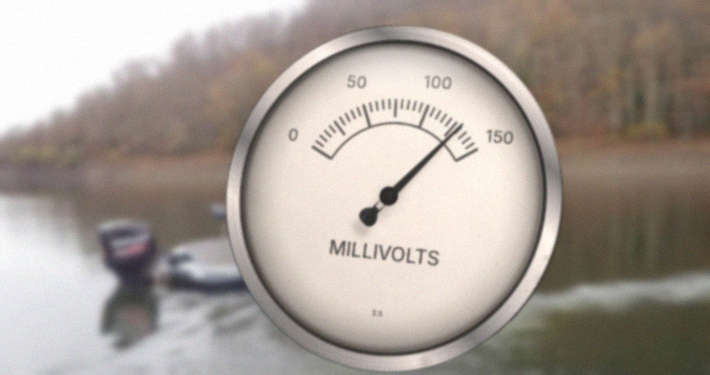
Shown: **130** mV
